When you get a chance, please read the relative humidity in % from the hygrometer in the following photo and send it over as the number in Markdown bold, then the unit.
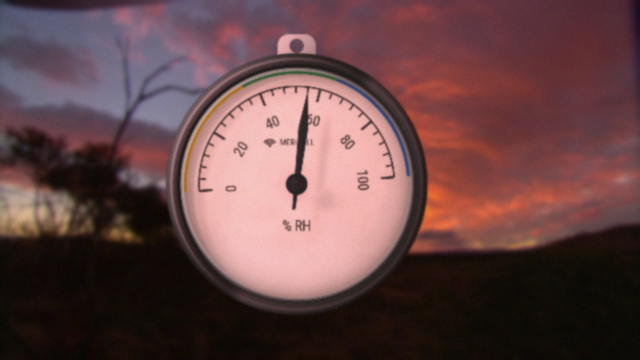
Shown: **56** %
